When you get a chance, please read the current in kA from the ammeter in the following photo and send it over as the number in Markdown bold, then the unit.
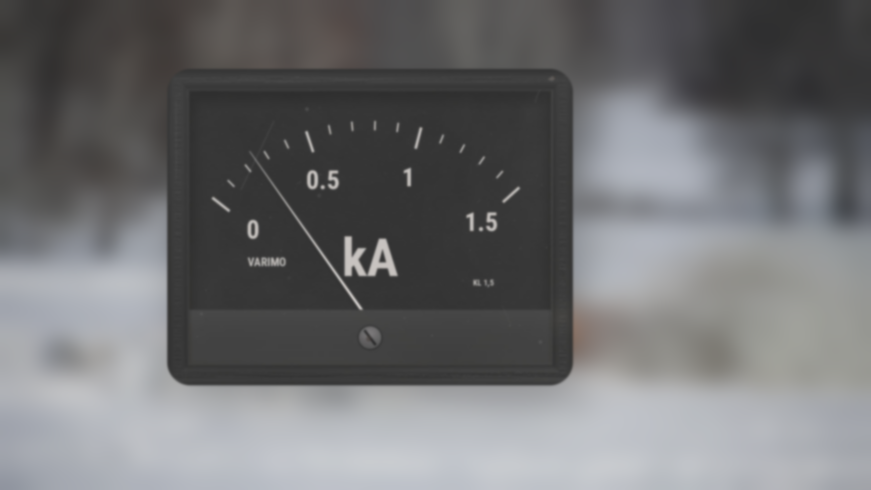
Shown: **0.25** kA
